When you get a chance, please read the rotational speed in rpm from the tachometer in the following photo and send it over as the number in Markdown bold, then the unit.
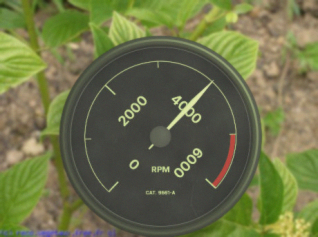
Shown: **4000** rpm
